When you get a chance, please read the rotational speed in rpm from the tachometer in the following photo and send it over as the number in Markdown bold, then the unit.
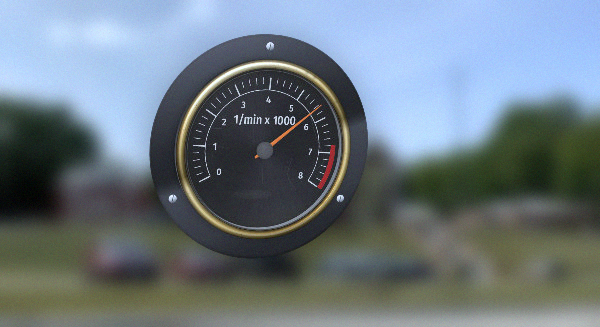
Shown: **5600** rpm
